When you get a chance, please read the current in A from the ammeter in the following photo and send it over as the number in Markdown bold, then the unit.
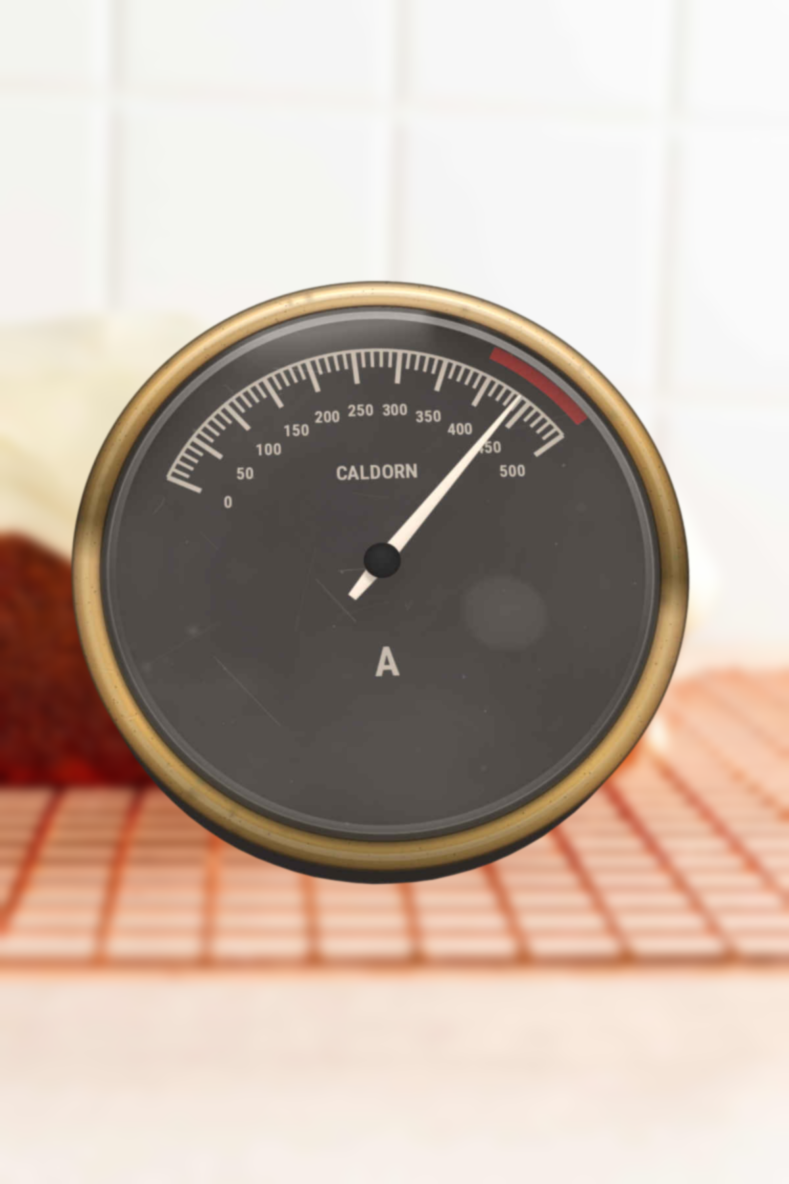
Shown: **440** A
